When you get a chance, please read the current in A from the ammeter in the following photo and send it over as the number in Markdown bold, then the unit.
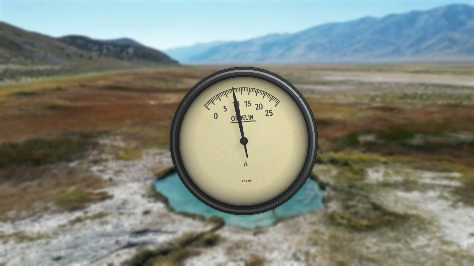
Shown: **10** A
